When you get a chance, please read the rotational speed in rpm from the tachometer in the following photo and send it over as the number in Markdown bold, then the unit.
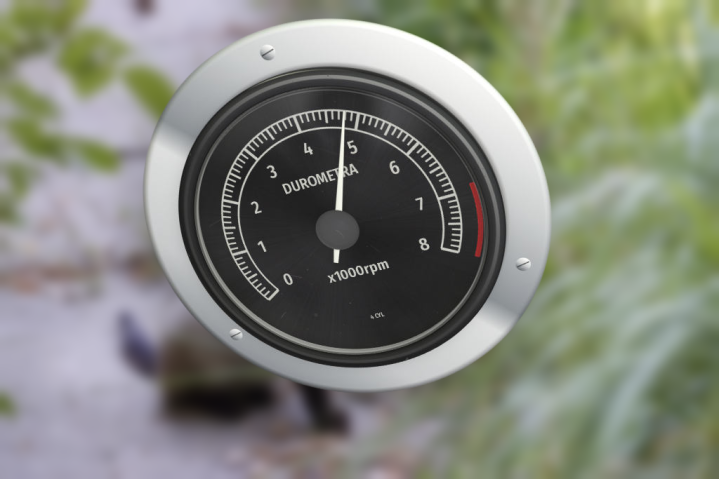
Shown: **4800** rpm
